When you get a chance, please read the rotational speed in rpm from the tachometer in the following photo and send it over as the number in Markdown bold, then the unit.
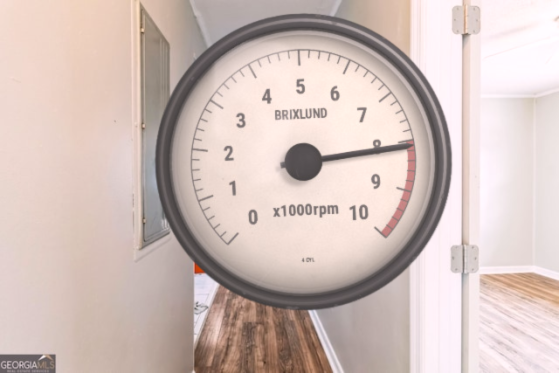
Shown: **8100** rpm
